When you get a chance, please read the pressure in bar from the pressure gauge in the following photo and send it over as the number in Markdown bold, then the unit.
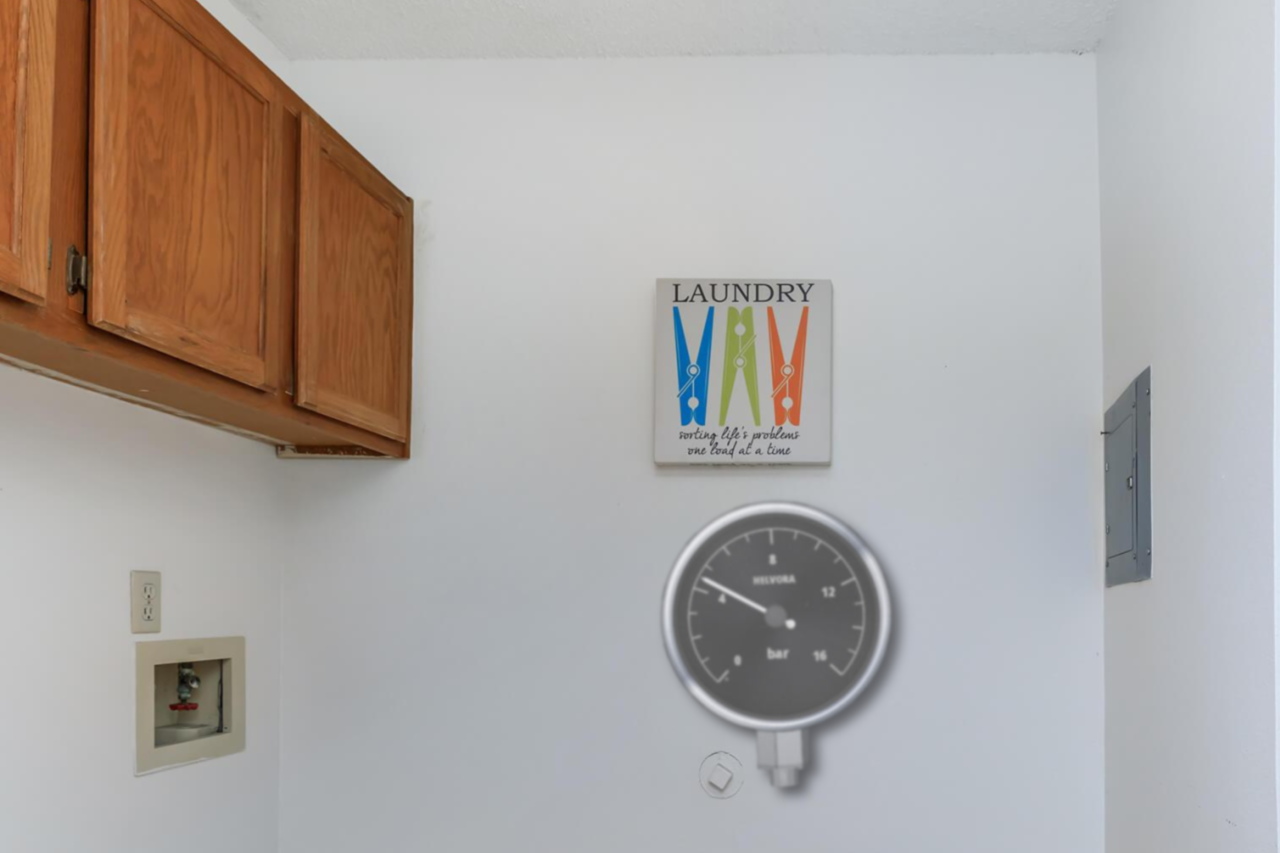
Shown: **4.5** bar
